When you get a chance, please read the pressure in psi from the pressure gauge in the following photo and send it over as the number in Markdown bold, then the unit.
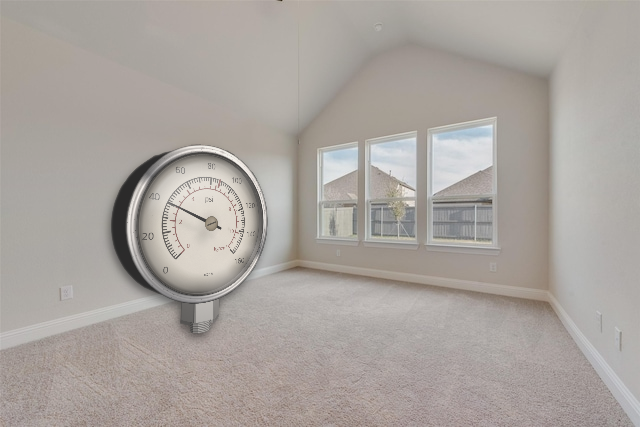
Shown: **40** psi
